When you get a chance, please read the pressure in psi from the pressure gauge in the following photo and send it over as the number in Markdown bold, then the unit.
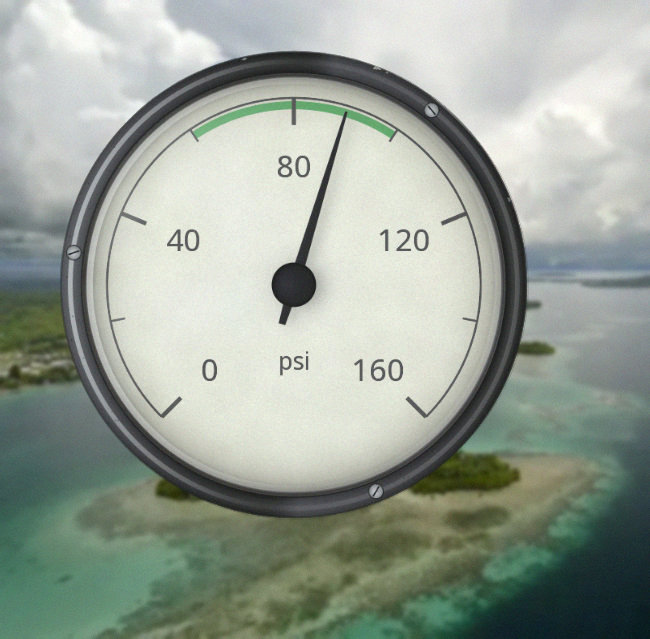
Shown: **90** psi
